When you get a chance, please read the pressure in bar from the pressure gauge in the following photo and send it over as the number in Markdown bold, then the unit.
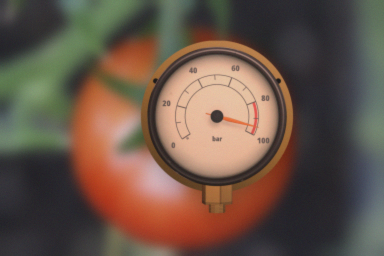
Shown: **95** bar
